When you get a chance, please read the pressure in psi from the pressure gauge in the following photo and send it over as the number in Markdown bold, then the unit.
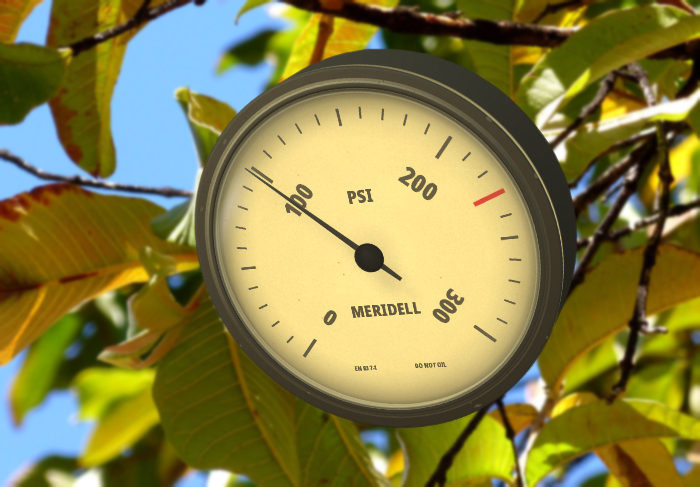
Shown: **100** psi
